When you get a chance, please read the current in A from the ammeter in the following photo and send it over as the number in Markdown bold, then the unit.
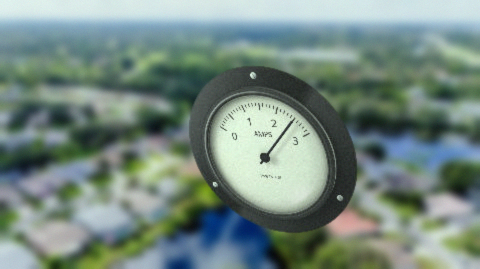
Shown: **2.5** A
